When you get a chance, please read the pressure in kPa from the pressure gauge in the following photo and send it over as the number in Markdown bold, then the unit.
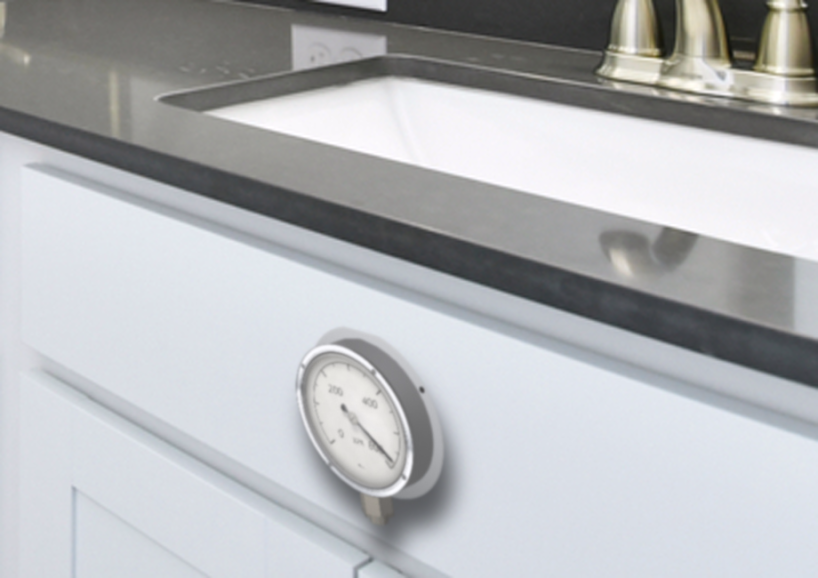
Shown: **575** kPa
